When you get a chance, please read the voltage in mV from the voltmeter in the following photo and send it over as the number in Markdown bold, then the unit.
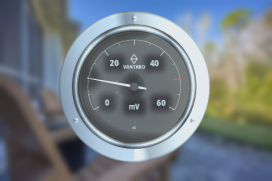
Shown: **10** mV
